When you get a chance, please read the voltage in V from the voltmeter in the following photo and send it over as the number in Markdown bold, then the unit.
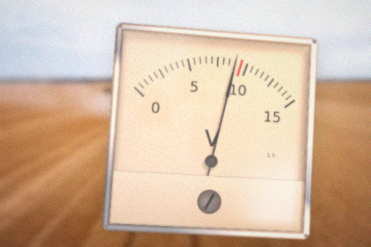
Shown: **9** V
